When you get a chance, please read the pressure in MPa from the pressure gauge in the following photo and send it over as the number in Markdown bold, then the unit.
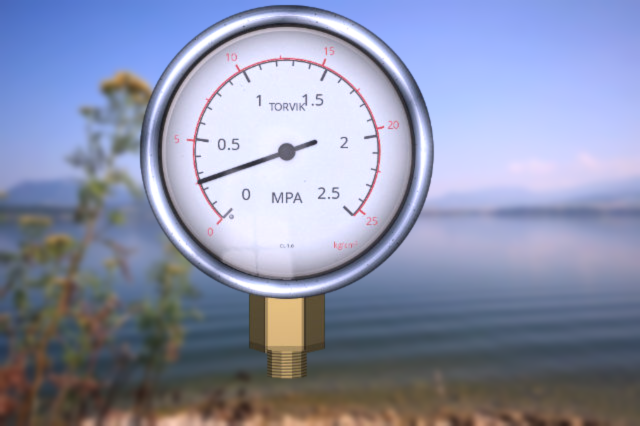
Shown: **0.25** MPa
